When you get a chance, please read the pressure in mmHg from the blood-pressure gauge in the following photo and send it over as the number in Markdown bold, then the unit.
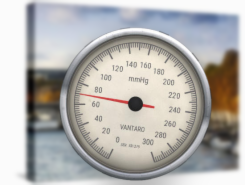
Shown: **70** mmHg
